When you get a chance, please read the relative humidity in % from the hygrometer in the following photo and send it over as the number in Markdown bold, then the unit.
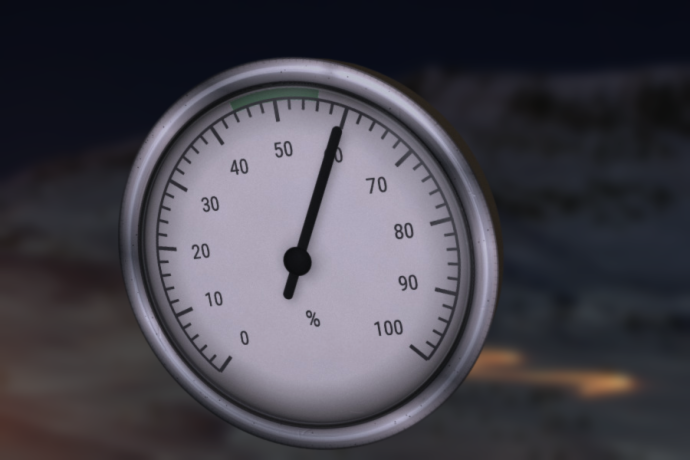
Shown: **60** %
